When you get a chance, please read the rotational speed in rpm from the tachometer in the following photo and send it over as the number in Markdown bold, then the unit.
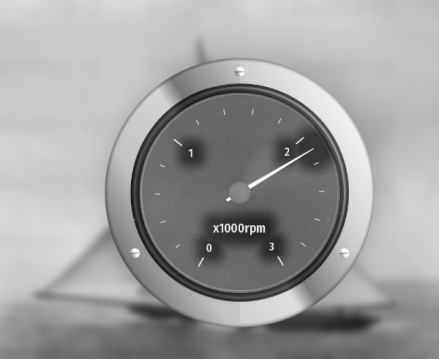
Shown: **2100** rpm
